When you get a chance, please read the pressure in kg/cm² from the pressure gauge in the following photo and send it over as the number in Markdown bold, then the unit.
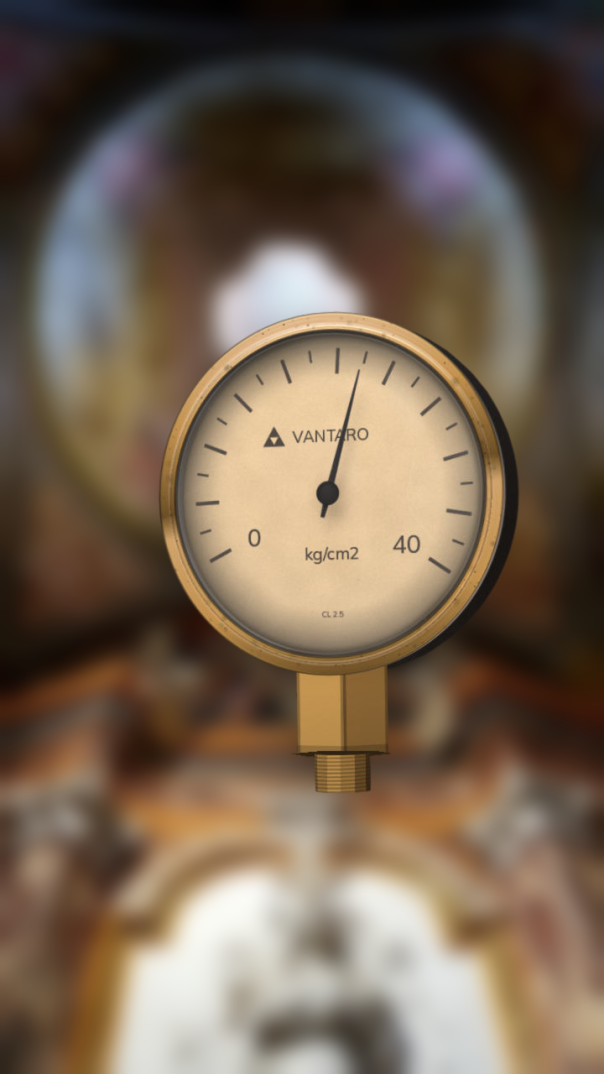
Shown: **22** kg/cm²
